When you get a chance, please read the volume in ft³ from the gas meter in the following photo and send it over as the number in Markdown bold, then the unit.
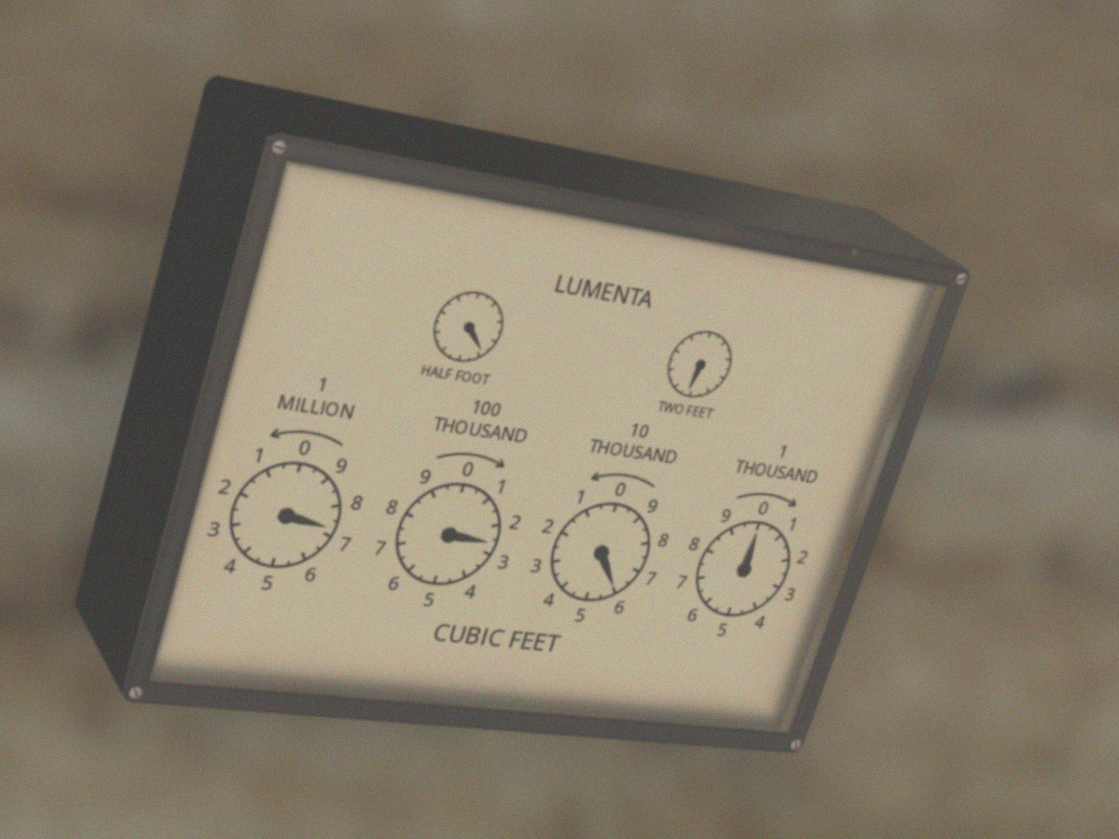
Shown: **726000** ft³
